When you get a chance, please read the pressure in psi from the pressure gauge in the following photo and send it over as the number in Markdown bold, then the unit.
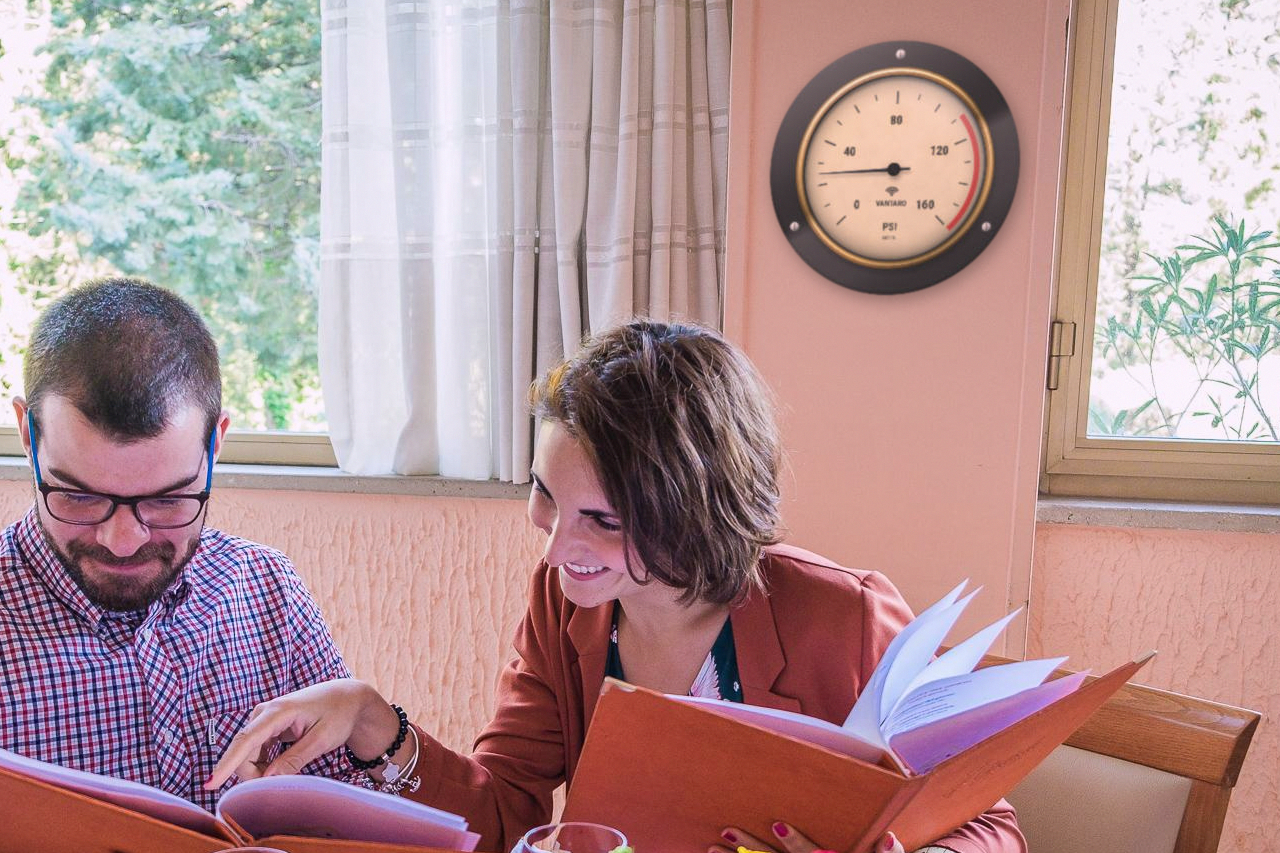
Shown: **25** psi
